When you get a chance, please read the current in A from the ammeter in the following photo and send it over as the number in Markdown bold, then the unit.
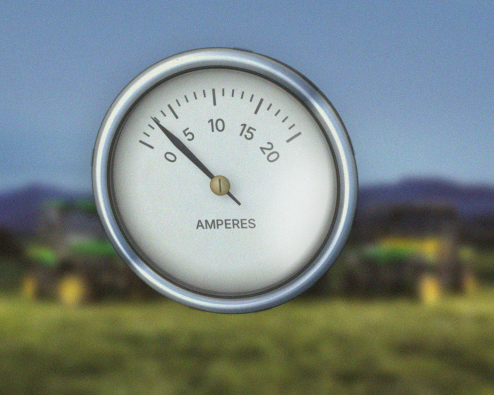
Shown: **3** A
